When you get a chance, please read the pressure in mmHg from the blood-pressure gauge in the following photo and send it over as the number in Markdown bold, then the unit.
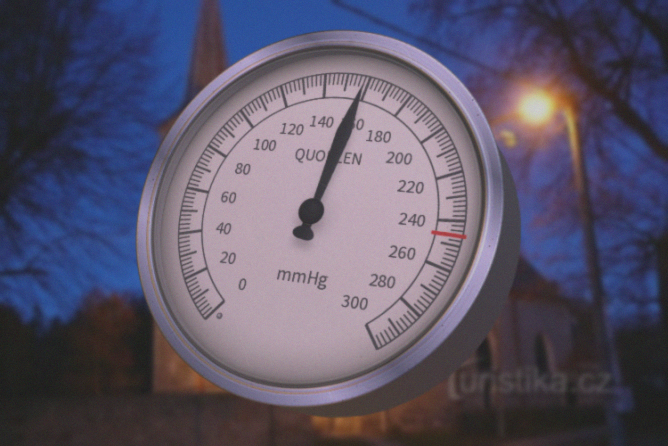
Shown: **160** mmHg
